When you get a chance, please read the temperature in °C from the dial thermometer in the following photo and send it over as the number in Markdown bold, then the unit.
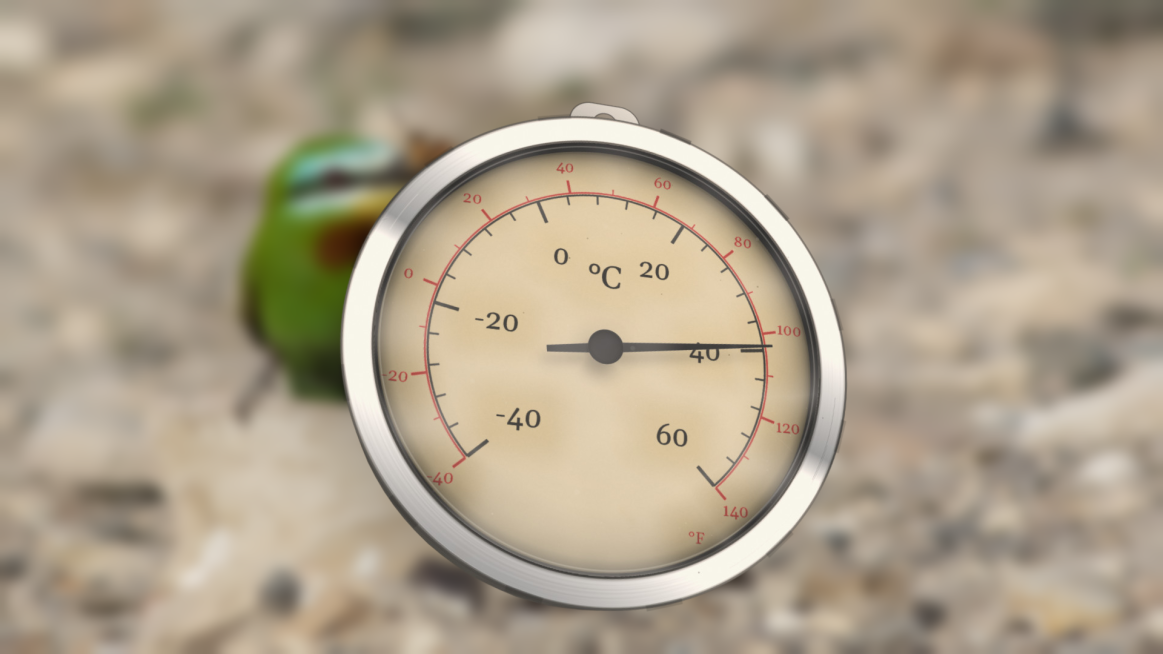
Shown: **40** °C
